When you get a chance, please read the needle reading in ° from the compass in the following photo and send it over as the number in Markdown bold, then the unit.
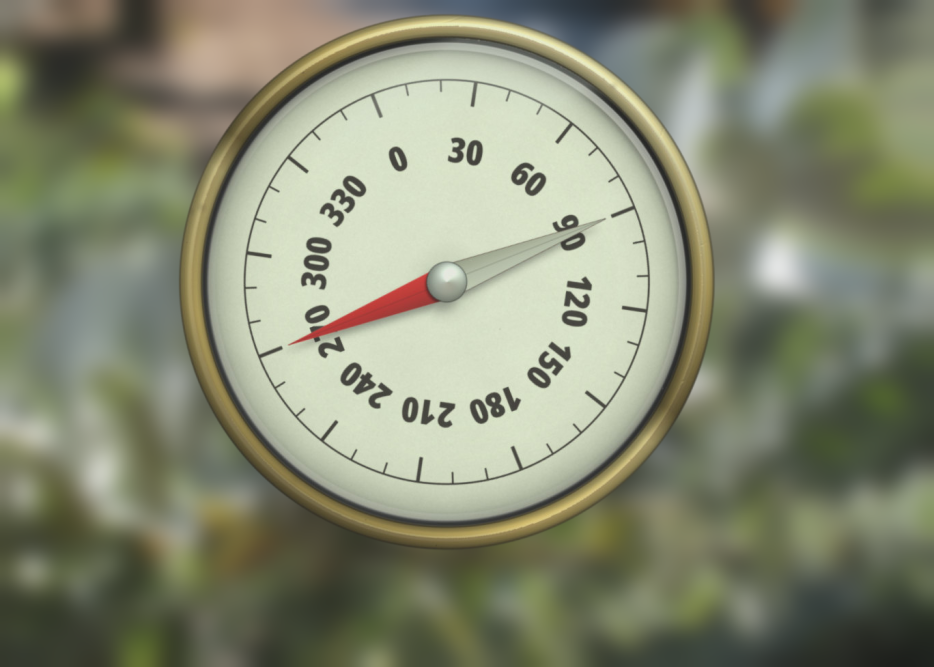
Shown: **270** °
